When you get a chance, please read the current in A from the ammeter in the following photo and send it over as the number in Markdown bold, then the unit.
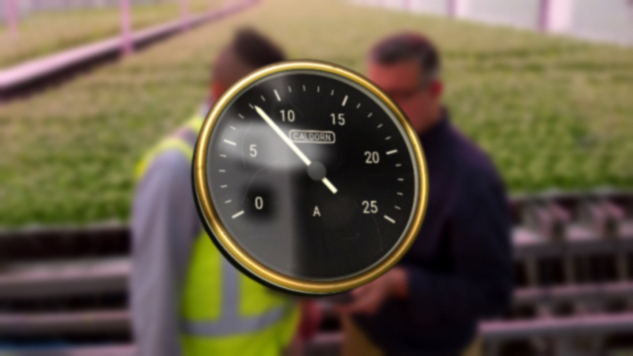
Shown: **8** A
